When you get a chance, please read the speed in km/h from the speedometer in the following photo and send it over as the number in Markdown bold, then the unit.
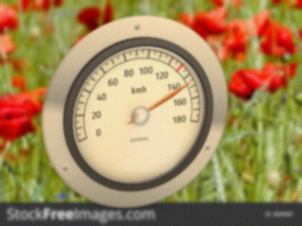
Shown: **145** km/h
